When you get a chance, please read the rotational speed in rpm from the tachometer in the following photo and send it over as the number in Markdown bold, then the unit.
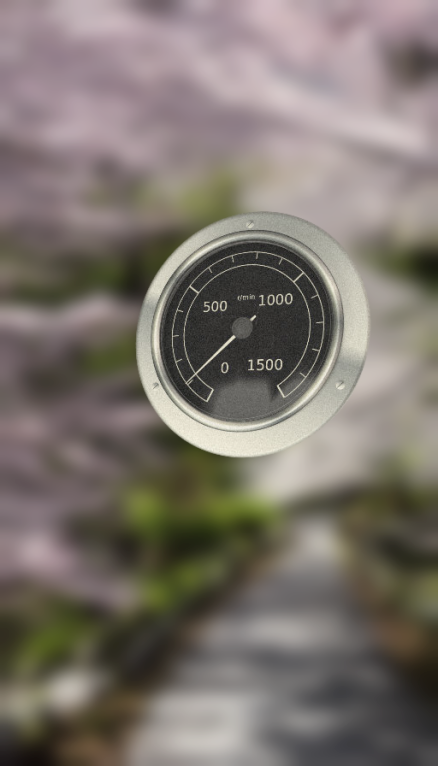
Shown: **100** rpm
